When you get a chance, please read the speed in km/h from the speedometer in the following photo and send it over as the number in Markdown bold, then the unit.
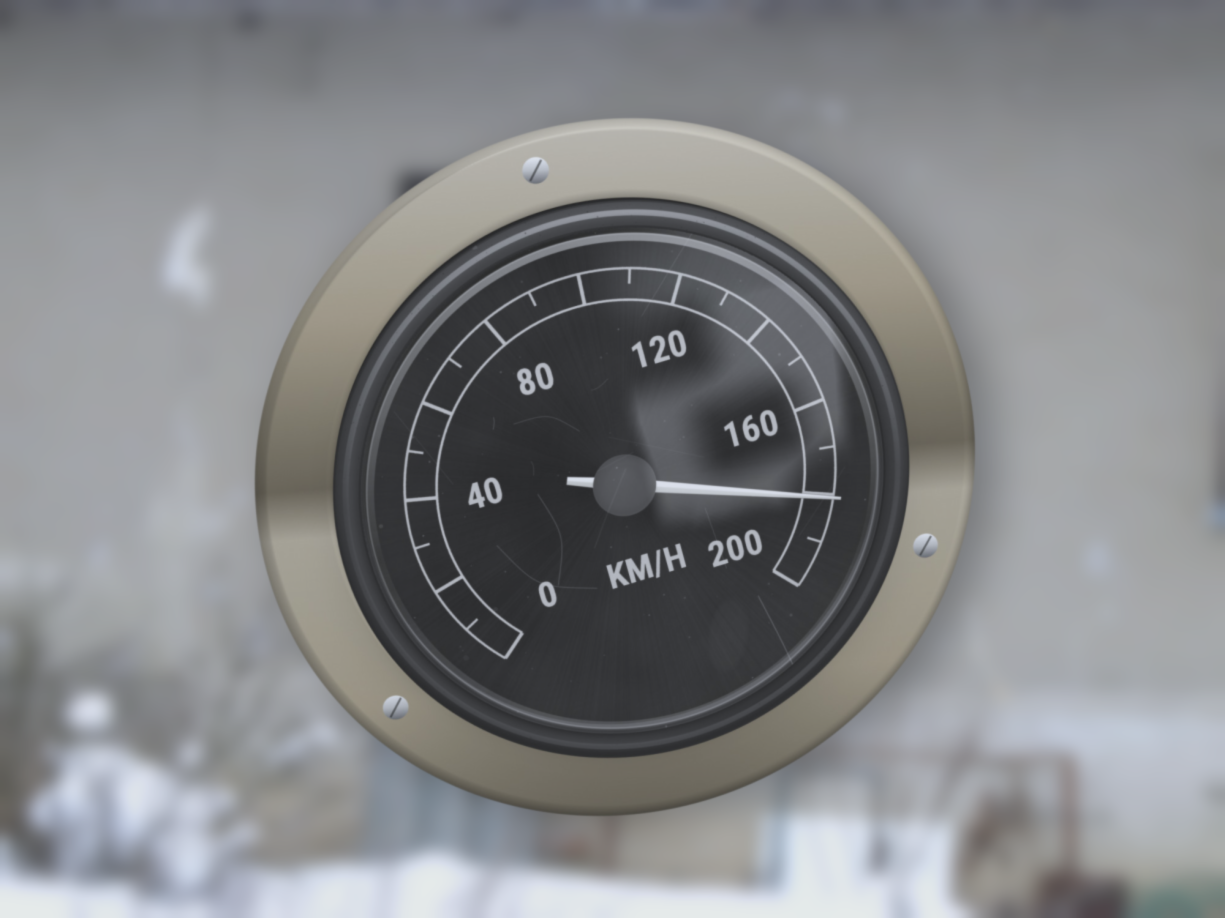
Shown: **180** km/h
